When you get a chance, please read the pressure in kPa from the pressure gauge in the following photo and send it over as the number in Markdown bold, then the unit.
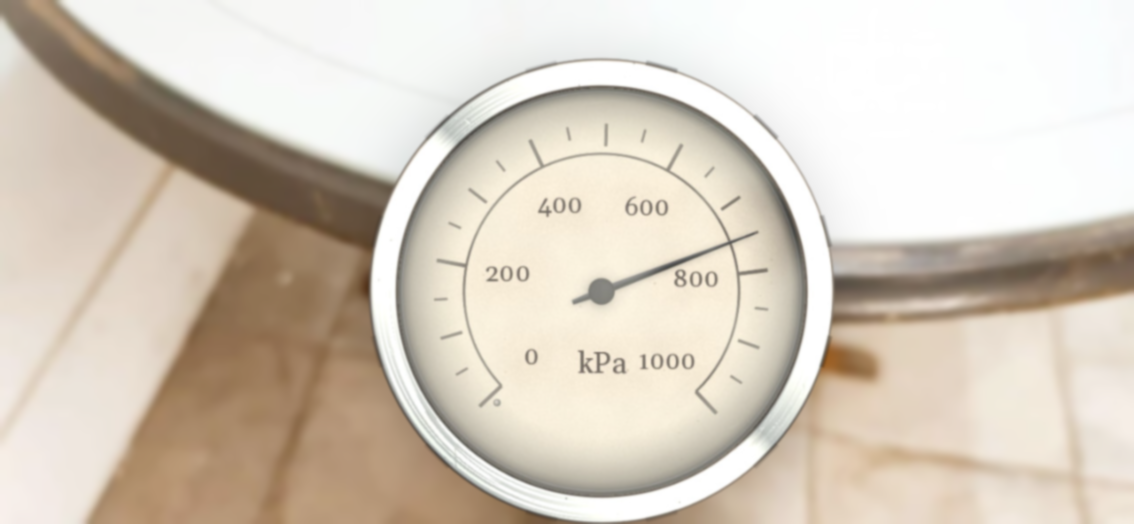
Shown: **750** kPa
